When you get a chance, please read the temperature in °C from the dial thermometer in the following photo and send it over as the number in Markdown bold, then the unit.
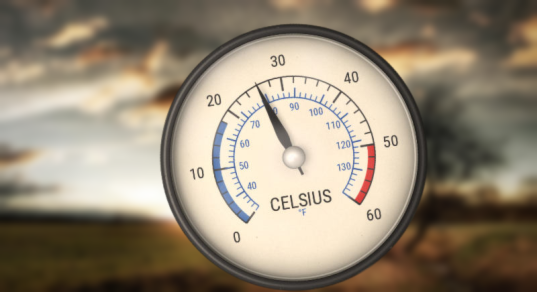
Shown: **26** °C
